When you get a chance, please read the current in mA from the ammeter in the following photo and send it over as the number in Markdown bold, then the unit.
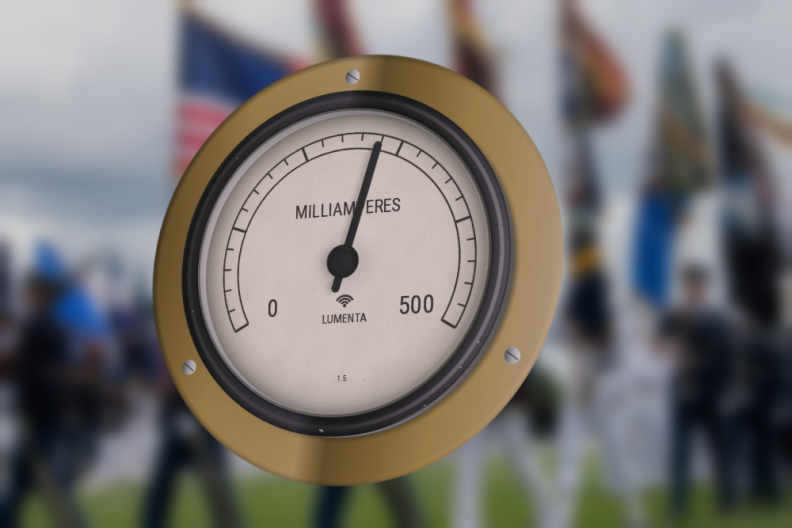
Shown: **280** mA
